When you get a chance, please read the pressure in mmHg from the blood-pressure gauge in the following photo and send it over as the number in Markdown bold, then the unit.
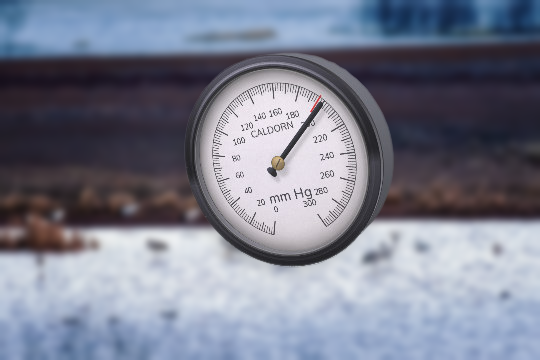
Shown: **200** mmHg
